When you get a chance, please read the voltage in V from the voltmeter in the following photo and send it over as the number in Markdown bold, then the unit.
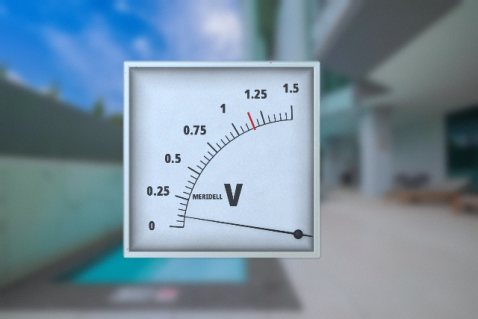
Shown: **0.1** V
